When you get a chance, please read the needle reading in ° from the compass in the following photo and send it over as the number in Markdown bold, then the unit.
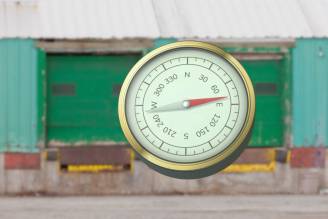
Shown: **80** °
